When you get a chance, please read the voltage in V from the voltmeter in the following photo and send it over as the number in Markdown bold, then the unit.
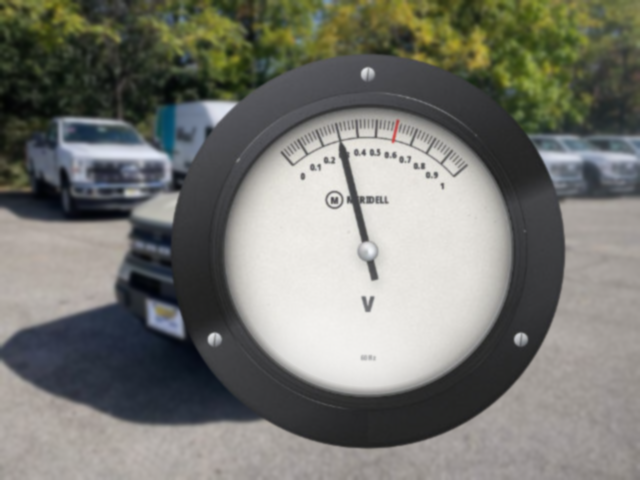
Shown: **0.3** V
